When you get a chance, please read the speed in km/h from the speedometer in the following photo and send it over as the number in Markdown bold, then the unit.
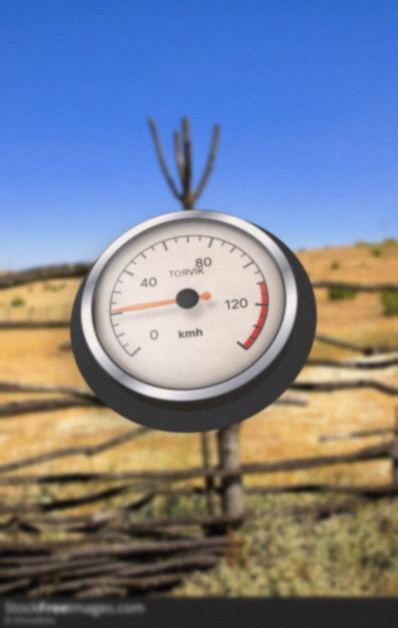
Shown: **20** km/h
